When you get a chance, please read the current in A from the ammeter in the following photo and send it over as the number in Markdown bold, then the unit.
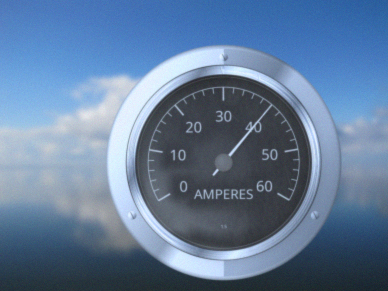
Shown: **40** A
